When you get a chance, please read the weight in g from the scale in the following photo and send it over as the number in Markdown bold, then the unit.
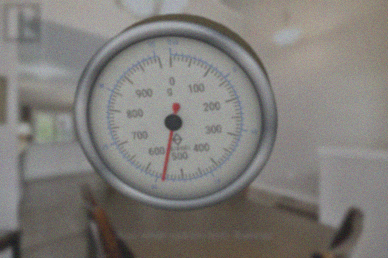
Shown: **550** g
